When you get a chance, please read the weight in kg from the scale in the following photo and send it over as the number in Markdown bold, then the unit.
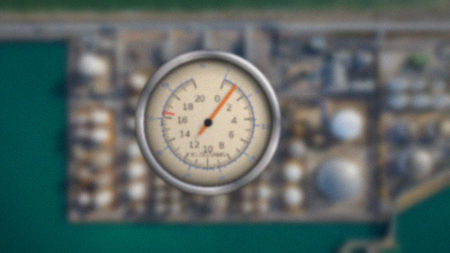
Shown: **1** kg
